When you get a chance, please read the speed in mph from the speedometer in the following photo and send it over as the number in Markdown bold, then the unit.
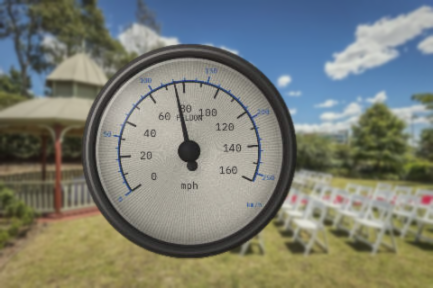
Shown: **75** mph
